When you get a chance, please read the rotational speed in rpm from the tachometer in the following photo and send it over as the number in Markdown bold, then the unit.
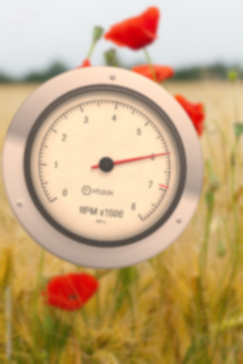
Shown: **6000** rpm
